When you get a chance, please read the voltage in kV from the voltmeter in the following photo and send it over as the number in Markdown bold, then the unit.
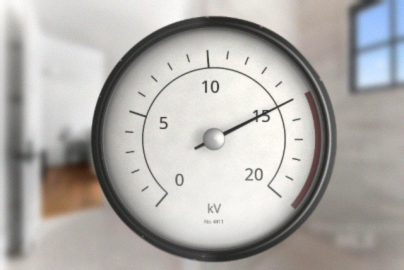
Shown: **15** kV
